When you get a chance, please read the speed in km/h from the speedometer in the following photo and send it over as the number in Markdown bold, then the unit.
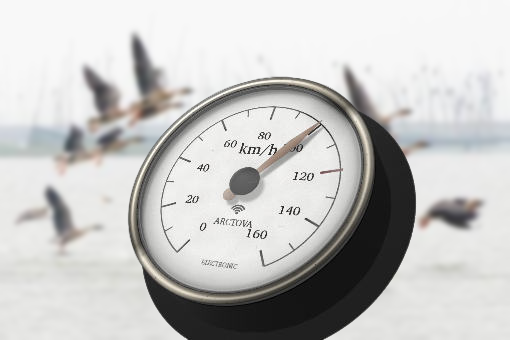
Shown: **100** km/h
